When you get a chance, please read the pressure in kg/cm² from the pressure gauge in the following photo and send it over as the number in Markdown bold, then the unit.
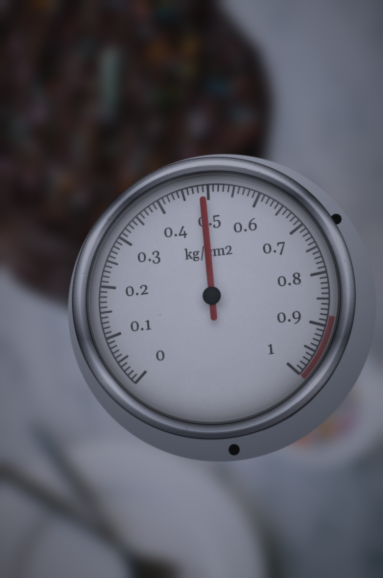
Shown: **0.49** kg/cm²
